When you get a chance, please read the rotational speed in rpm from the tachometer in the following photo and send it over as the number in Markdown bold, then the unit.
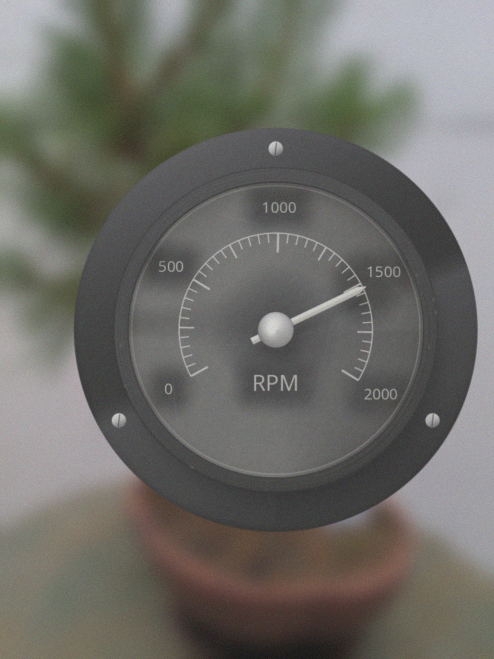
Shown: **1525** rpm
